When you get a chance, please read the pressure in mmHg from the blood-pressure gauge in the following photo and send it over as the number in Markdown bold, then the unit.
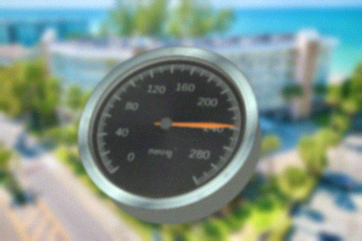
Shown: **240** mmHg
